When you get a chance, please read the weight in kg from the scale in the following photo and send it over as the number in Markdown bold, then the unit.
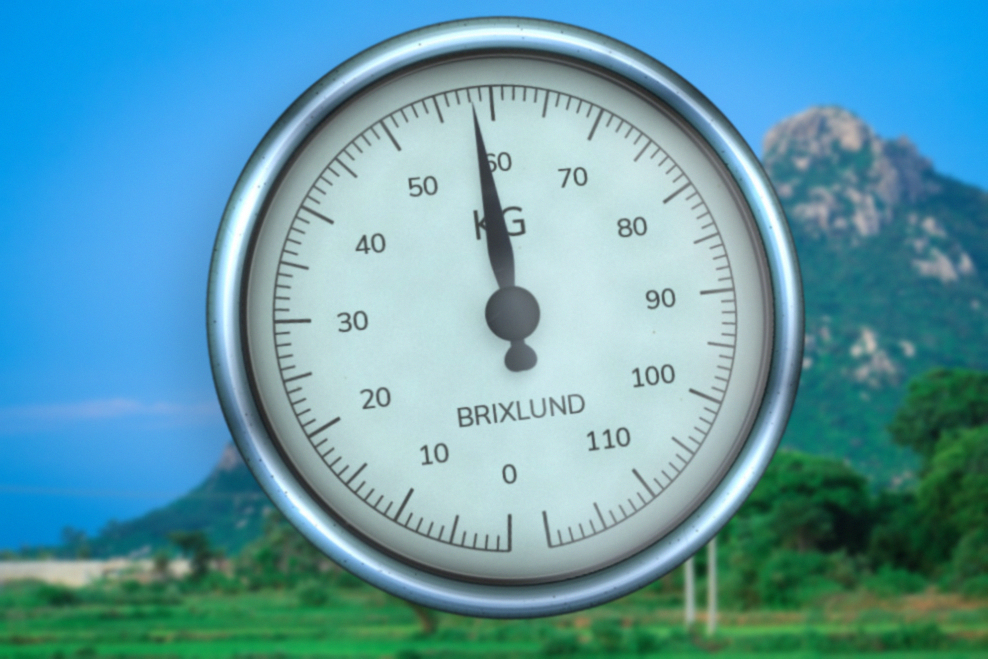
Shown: **58** kg
